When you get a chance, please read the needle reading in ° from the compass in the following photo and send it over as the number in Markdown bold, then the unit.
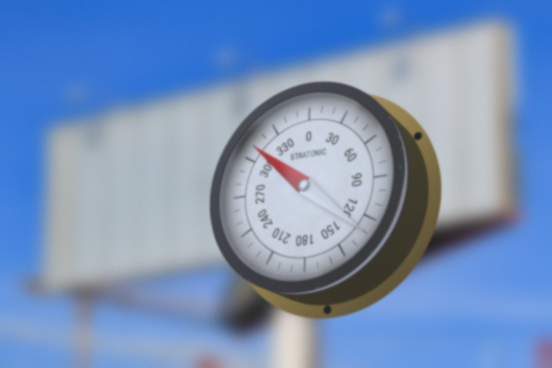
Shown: **310** °
